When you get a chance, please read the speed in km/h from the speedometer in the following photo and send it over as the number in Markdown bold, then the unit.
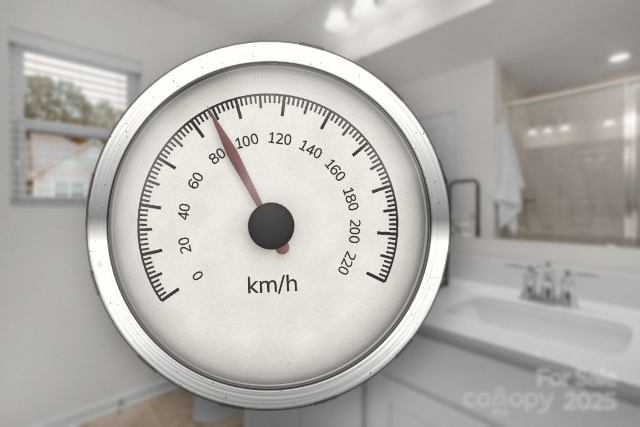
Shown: **88** km/h
